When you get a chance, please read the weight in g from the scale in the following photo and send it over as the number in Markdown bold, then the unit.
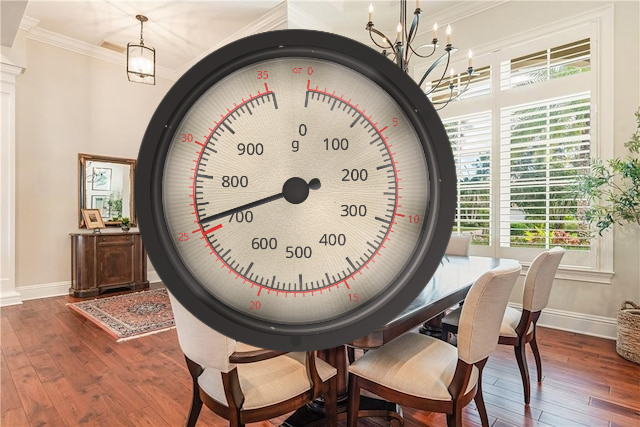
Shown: **720** g
